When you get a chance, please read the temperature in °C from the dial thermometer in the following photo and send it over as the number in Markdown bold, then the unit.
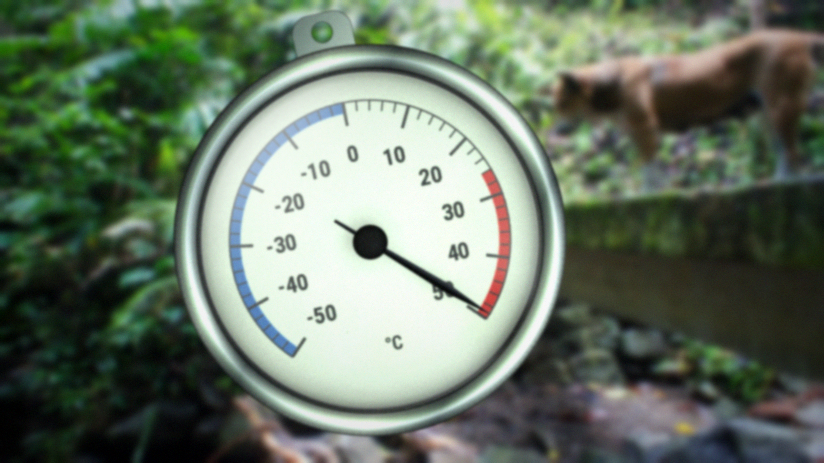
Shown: **49** °C
